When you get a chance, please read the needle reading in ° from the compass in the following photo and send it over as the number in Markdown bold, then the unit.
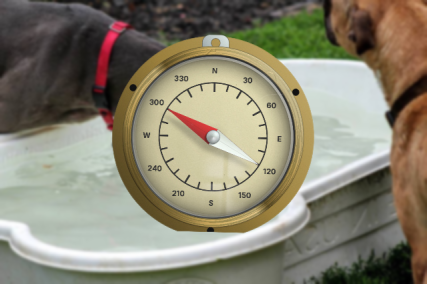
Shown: **300** °
